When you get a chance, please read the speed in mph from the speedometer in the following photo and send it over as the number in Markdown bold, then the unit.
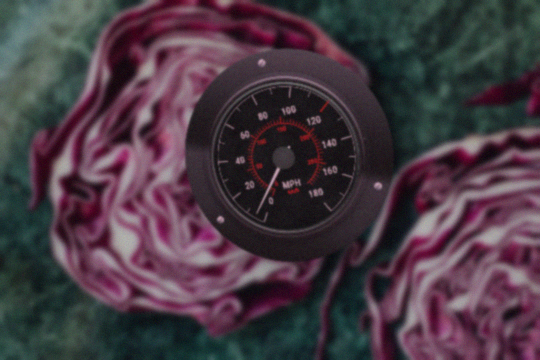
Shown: **5** mph
